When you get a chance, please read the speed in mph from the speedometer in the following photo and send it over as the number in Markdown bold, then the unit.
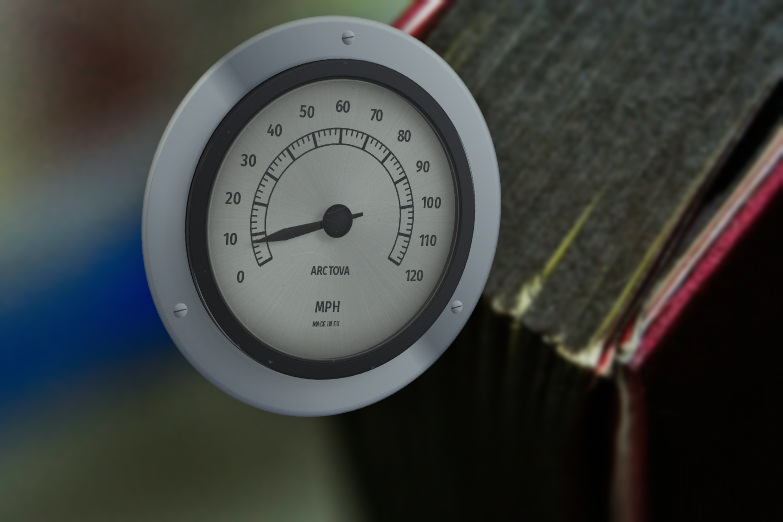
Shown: **8** mph
